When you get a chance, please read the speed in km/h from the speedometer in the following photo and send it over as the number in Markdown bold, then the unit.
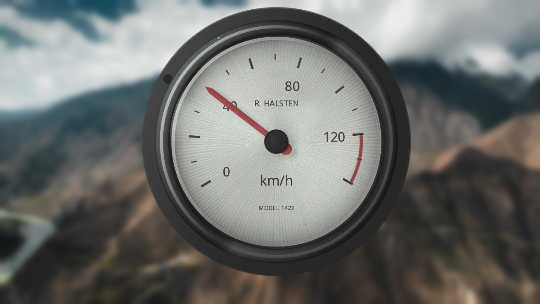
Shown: **40** km/h
